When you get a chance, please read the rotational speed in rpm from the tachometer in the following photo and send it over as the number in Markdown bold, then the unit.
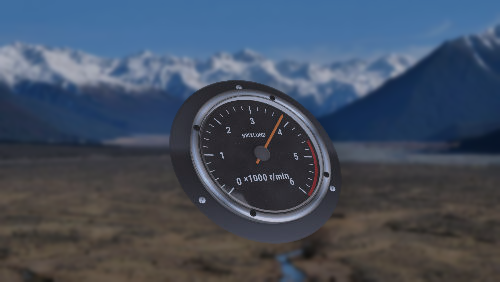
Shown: **3800** rpm
